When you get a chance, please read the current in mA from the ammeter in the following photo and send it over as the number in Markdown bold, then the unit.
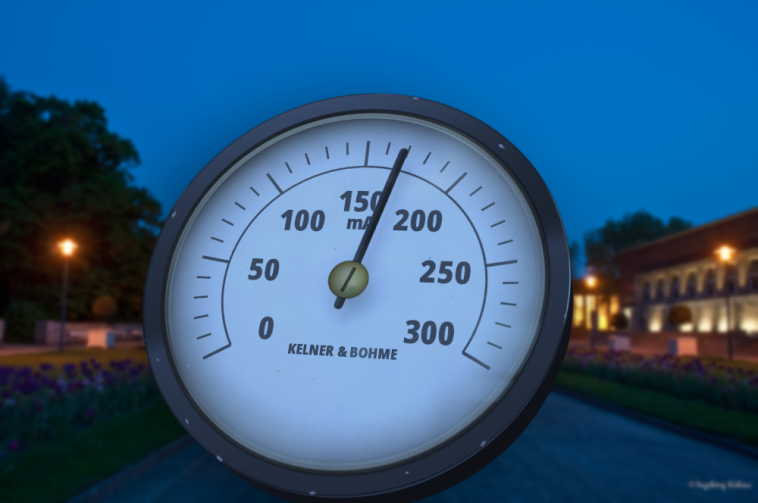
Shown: **170** mA
